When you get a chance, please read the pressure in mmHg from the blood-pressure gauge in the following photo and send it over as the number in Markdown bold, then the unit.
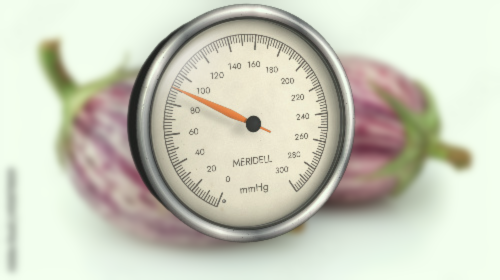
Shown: **90** mmHg
